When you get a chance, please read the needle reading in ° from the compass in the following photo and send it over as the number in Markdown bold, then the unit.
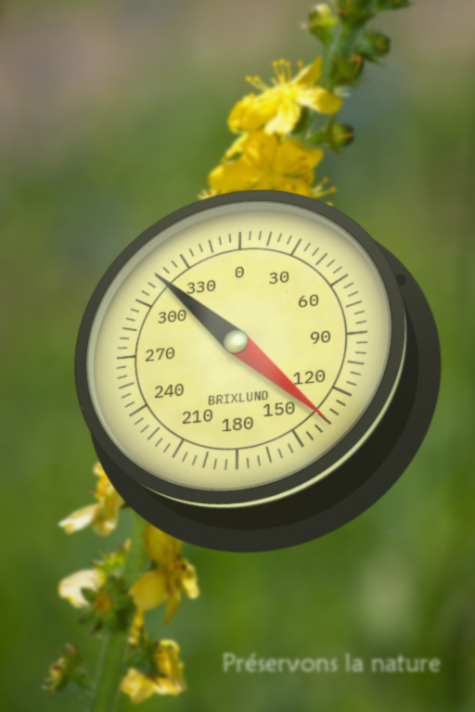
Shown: **135** °
